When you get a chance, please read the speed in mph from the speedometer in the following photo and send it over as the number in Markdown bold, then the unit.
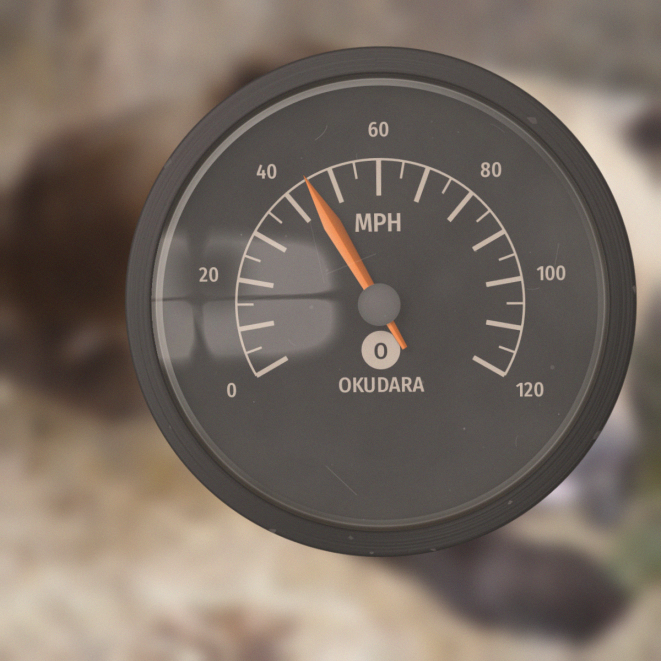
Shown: **45** mph
